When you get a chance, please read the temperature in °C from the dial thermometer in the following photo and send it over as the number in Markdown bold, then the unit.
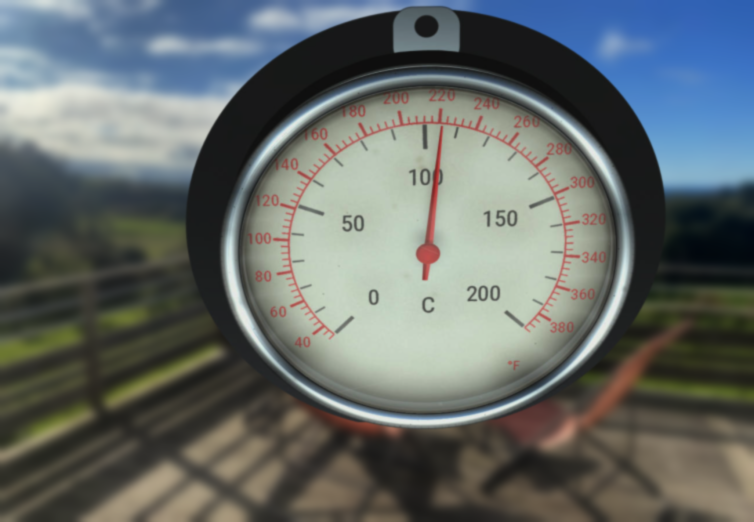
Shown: **105** °C
